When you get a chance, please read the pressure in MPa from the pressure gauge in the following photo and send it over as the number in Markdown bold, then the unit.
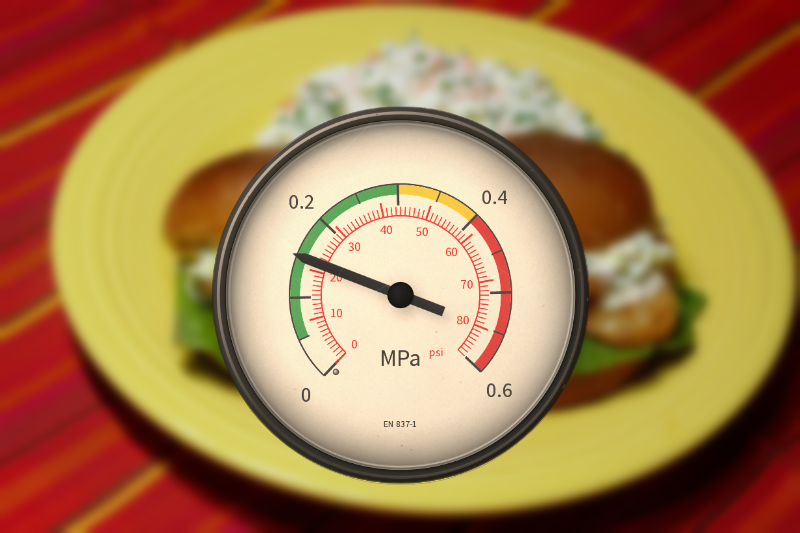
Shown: **0.15** MPa
